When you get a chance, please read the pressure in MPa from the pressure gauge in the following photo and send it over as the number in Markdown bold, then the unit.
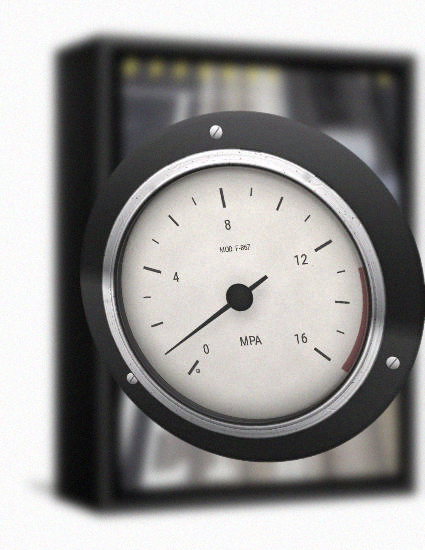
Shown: **1** MPa
